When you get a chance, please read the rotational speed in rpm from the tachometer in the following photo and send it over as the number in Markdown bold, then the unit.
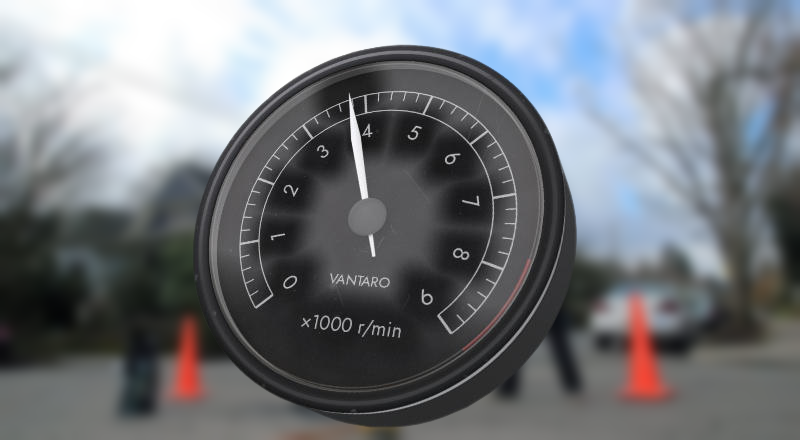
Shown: **3800** rpm
